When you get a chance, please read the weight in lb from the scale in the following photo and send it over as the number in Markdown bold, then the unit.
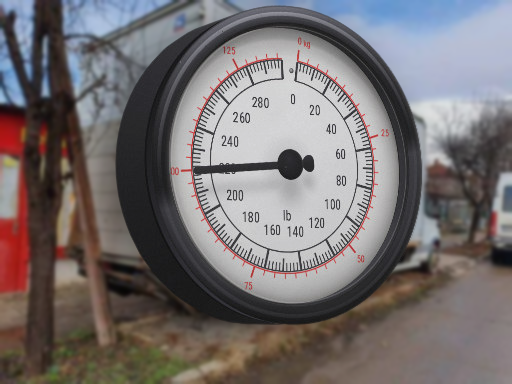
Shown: **220** lb
